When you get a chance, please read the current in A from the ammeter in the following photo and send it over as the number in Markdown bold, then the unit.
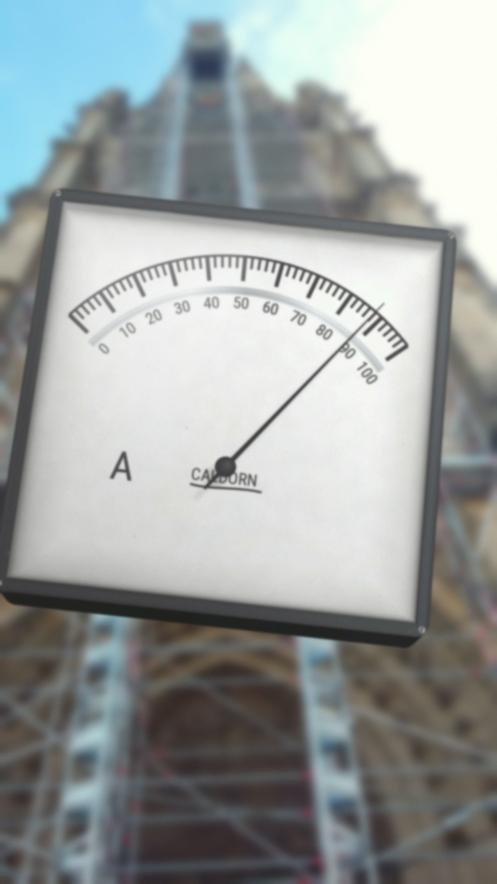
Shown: **88** A
